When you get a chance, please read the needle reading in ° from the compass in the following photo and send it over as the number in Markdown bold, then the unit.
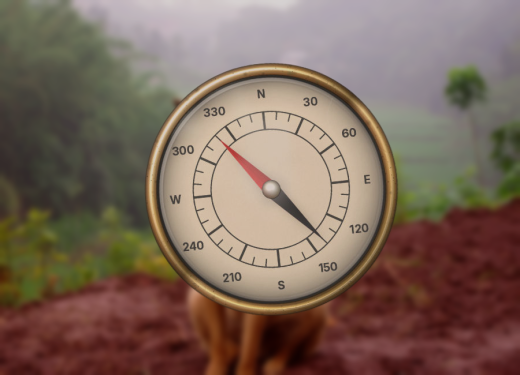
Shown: **320** °
